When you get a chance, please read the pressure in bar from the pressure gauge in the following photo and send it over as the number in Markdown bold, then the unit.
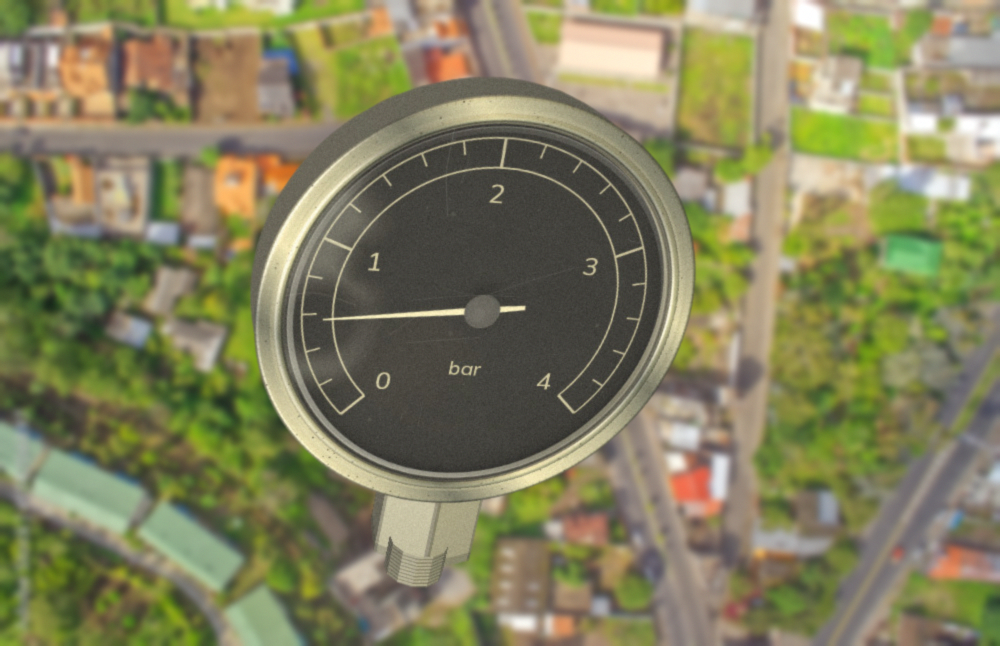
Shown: **0.6** bar
